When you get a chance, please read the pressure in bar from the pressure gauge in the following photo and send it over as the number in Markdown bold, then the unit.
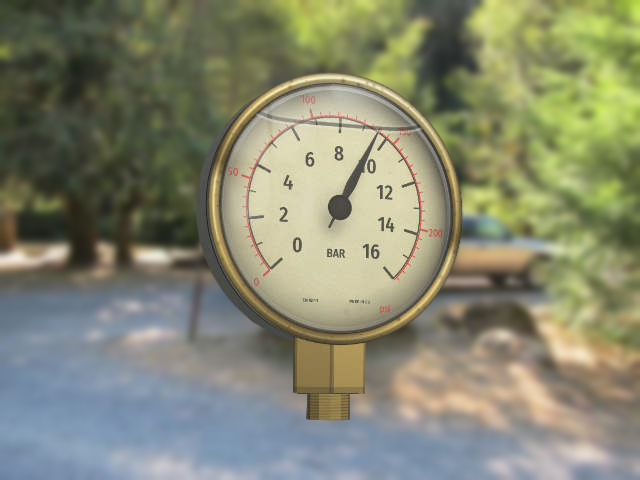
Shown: **9.5** bar
